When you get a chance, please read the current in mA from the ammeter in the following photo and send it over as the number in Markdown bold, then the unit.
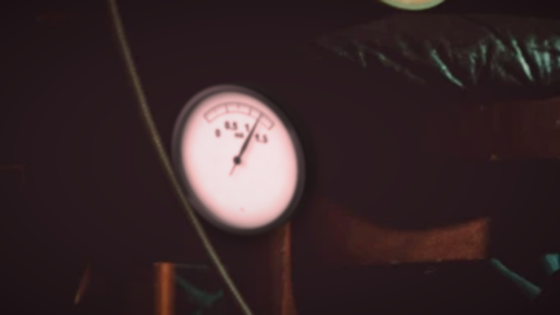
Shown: **1.25** mA
